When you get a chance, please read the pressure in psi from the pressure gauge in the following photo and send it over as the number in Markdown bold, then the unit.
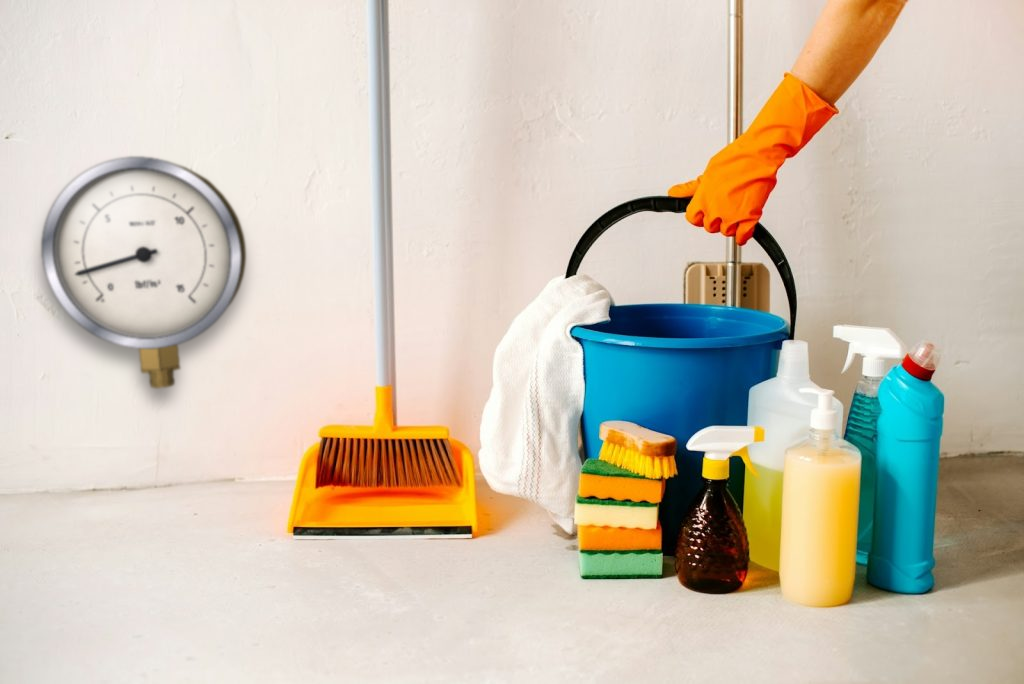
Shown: **1.5** psi
